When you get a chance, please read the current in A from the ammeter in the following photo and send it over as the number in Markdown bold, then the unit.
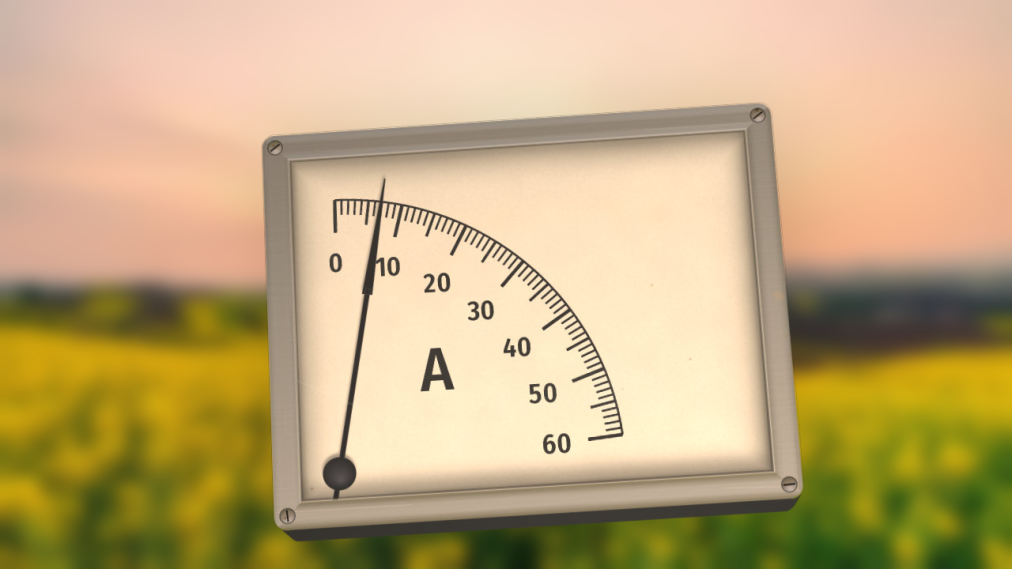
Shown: **7** A
